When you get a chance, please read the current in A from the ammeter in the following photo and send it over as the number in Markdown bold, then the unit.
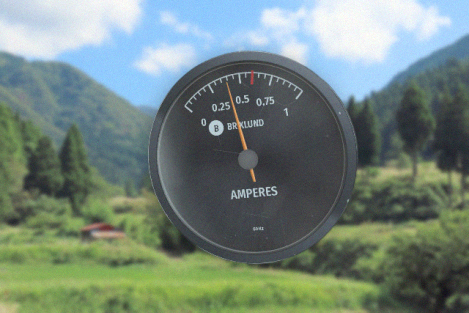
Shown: **0.4** A
